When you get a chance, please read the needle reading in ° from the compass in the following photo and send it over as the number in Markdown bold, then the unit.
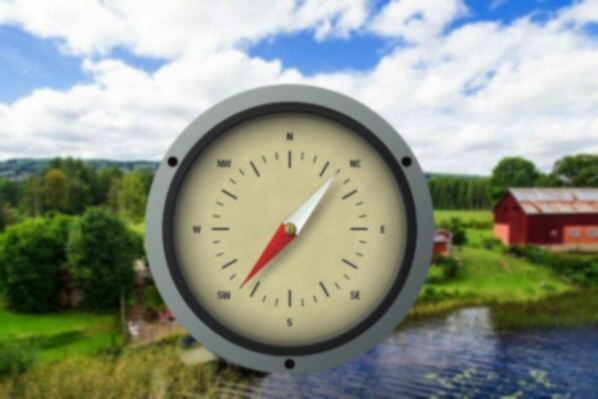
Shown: **220** °
